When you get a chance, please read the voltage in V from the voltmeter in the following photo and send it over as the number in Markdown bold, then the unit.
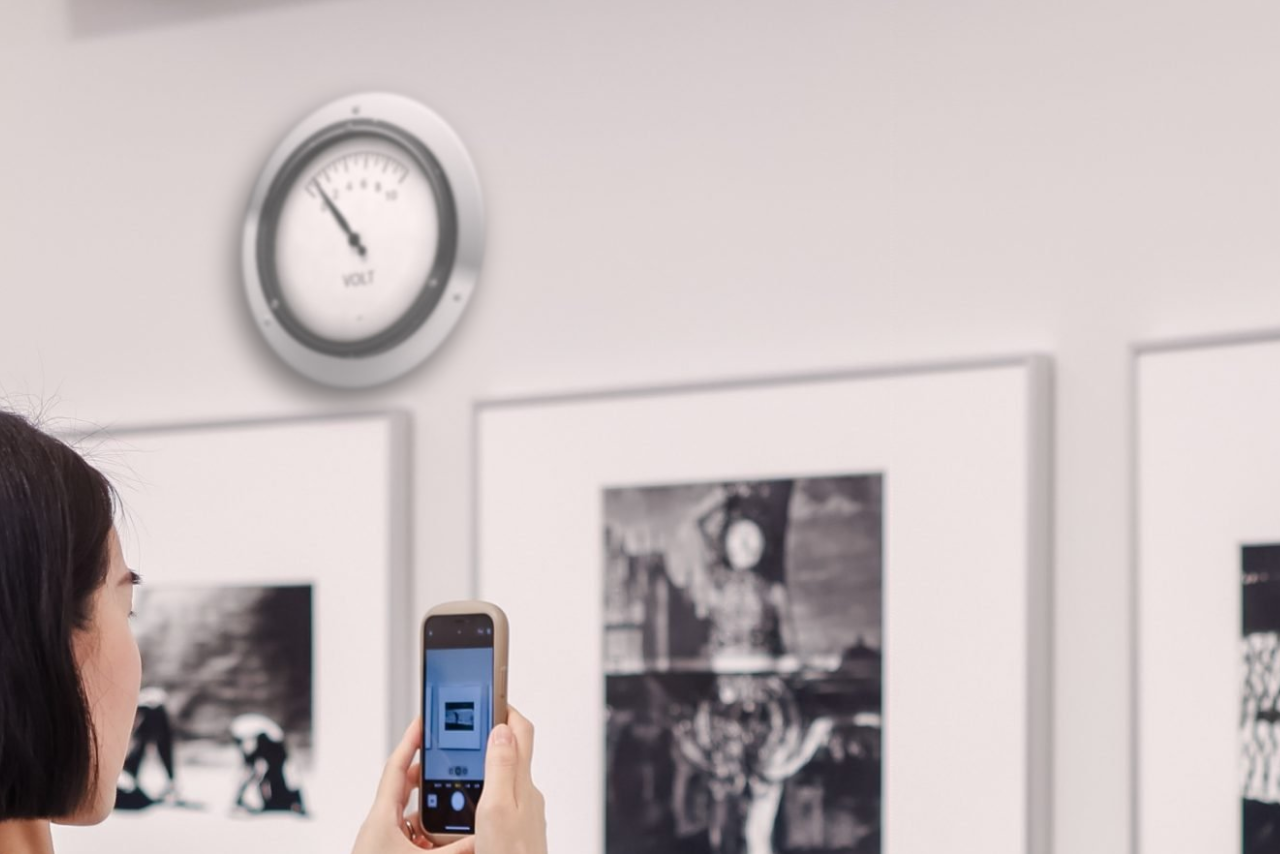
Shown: **1** V
